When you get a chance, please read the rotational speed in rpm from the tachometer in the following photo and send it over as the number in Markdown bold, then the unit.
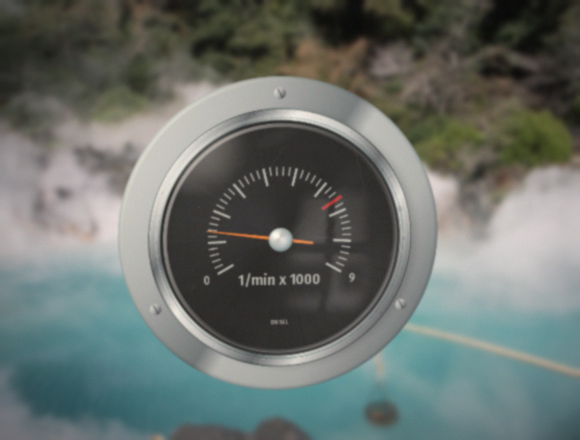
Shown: **1400** rpm
